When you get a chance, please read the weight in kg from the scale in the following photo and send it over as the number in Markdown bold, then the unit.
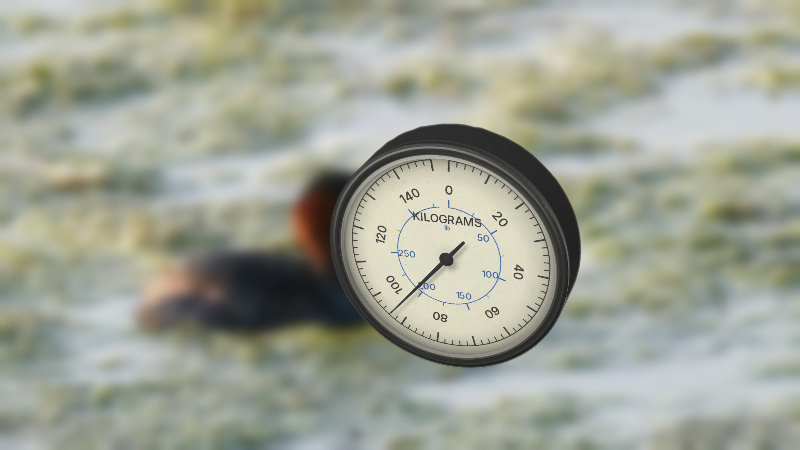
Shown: **94** kg
